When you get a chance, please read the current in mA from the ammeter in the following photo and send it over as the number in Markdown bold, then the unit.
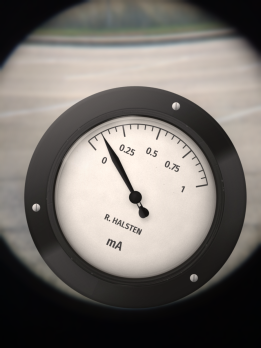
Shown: **0.1** mA
